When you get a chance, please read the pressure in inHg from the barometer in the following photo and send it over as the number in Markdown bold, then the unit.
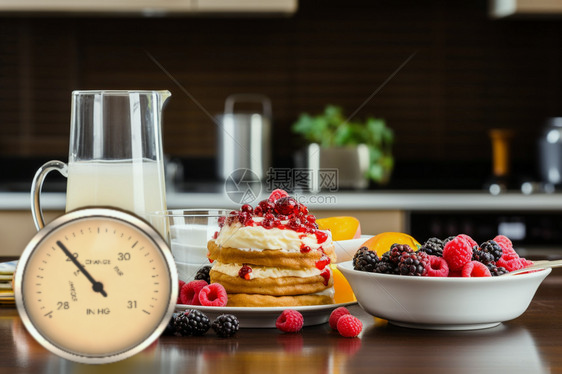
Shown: **29** inHg
